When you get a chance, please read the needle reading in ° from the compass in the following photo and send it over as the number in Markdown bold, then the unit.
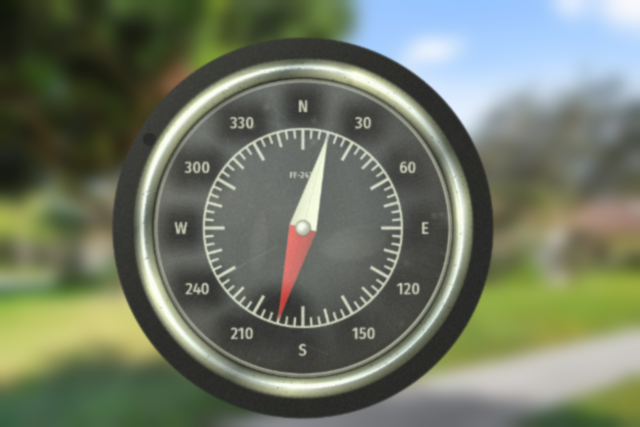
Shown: **195** °
